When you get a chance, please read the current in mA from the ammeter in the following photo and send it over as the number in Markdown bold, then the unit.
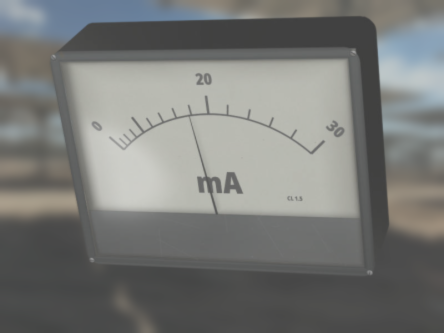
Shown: **18** mA
